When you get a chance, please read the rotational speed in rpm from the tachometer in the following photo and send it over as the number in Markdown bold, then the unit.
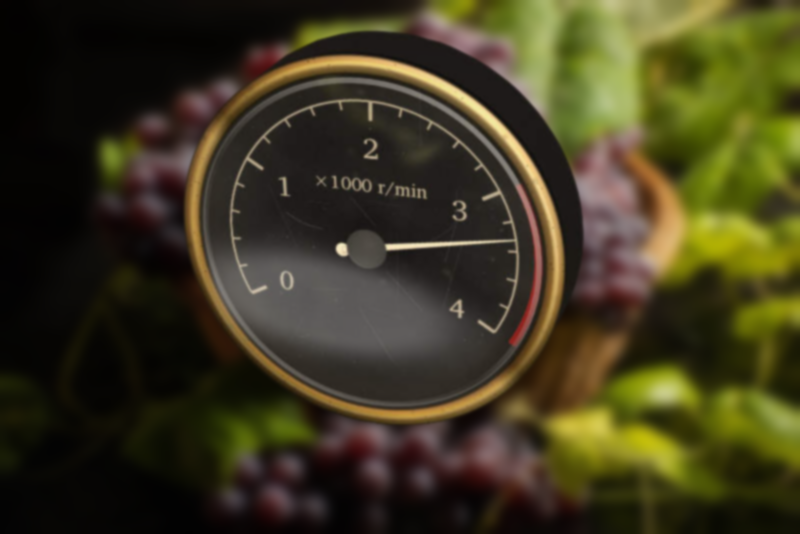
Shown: **3300** rpm
